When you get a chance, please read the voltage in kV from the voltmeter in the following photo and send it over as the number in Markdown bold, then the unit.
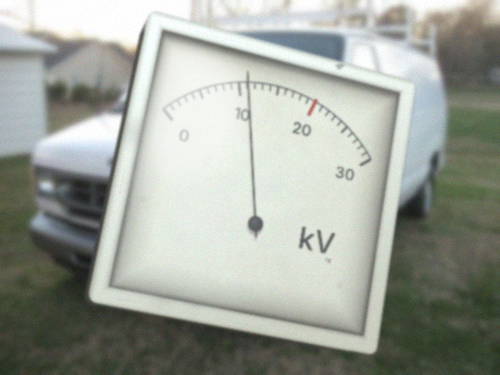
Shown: **11** kV
